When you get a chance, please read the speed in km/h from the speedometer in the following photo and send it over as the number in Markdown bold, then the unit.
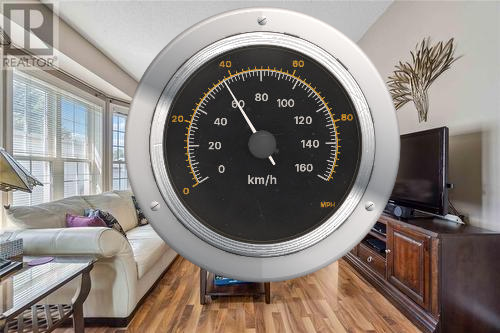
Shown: **60** km/h
